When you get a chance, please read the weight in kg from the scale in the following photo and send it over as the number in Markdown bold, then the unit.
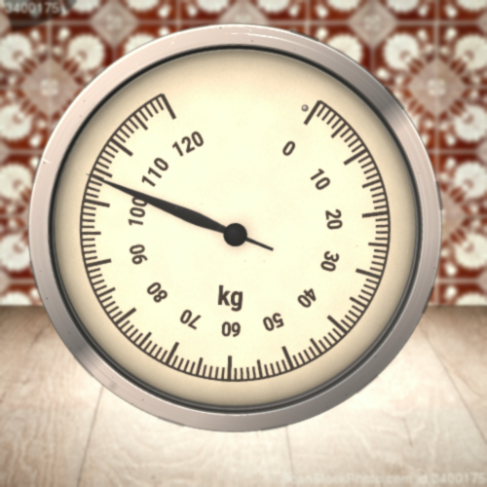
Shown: **104** kg
